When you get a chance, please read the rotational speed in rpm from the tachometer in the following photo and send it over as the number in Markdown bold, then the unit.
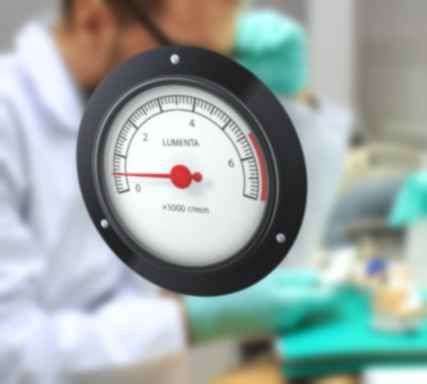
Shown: **500** rpm
